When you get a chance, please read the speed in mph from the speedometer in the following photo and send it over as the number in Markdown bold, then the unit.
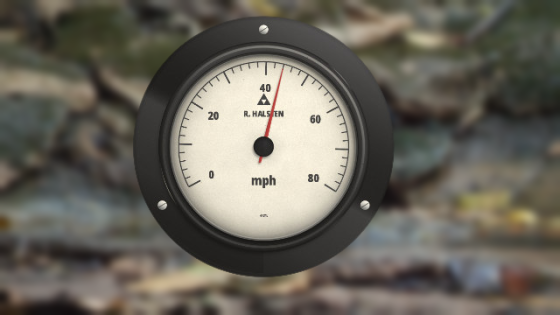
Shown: **44** mph
